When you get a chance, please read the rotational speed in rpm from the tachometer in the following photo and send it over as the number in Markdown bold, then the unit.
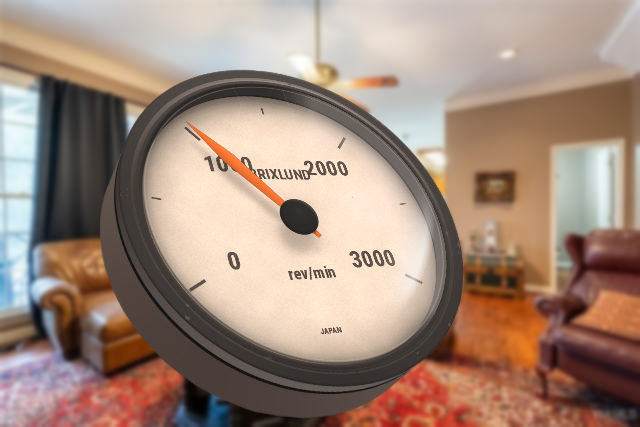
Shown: **1000** rpm
